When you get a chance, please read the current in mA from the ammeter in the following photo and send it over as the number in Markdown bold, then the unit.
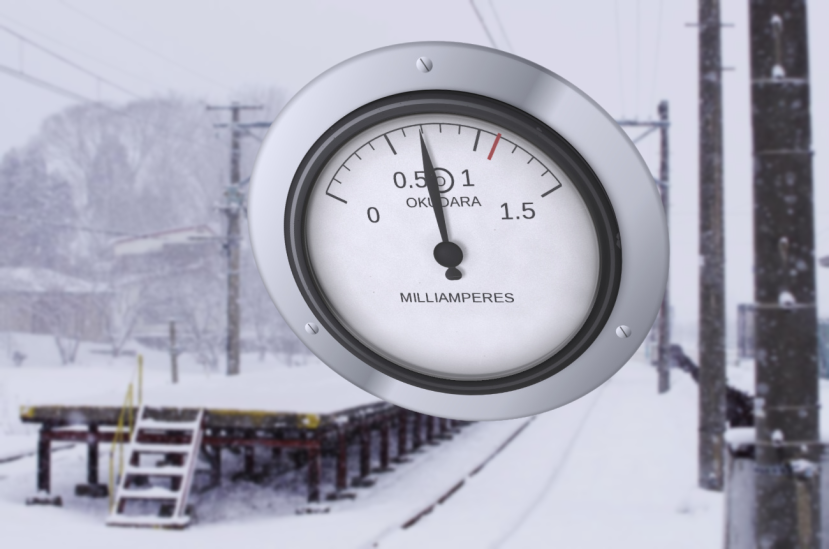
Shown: **0.7** mA
